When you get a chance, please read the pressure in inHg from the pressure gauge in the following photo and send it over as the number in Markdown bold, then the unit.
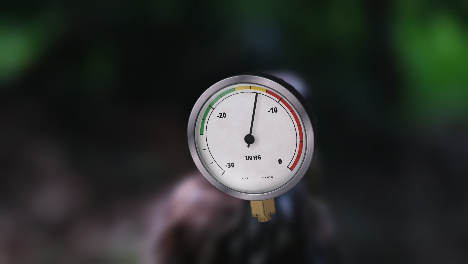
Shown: **-13** inHg
